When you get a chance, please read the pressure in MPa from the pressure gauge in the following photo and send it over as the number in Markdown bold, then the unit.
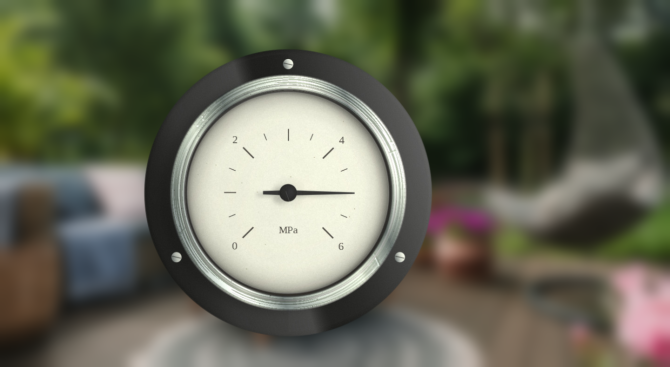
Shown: **5** MPa
